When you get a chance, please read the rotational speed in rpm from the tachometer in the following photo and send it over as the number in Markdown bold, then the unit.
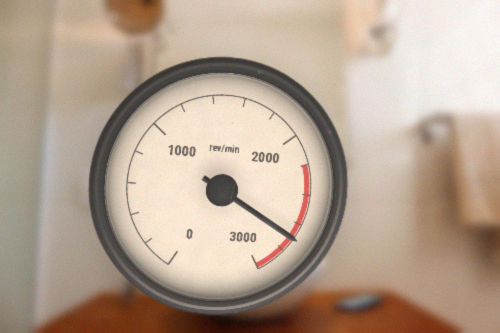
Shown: **2700** rpm
